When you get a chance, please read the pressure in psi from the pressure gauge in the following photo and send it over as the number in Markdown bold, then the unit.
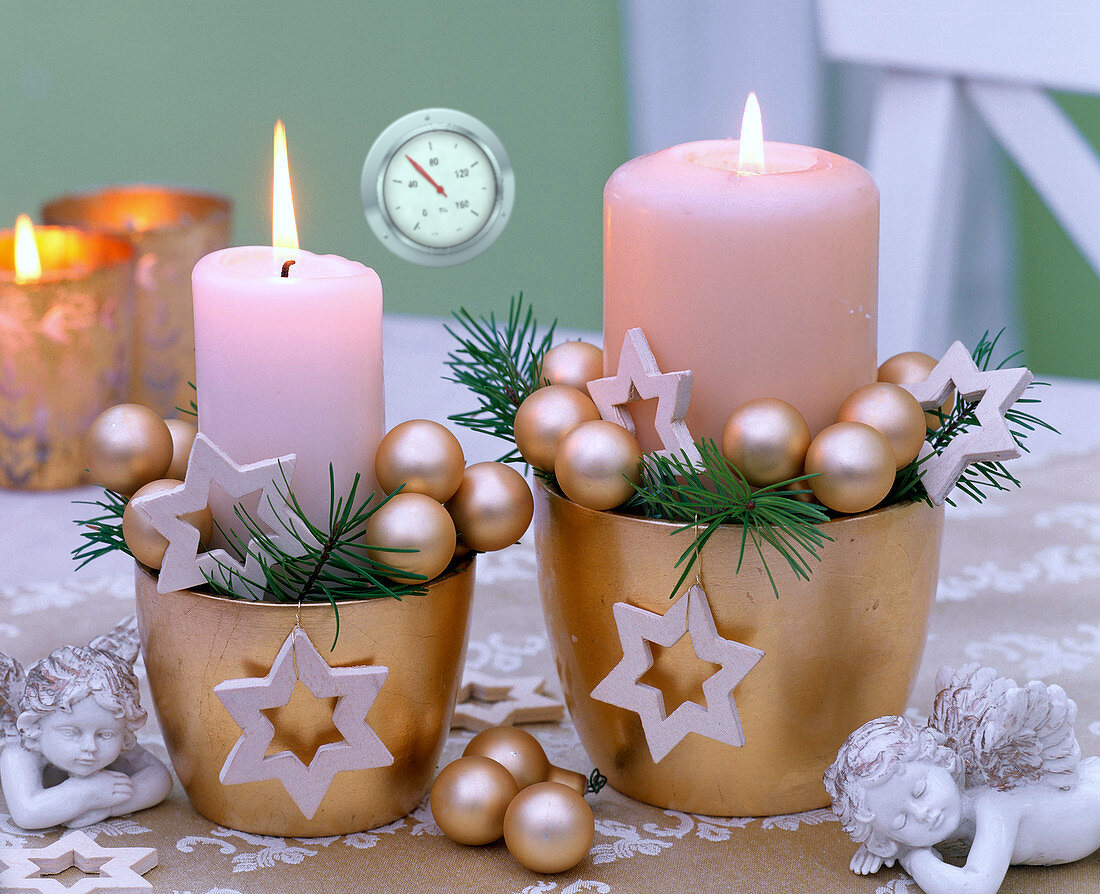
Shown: **60** psi
